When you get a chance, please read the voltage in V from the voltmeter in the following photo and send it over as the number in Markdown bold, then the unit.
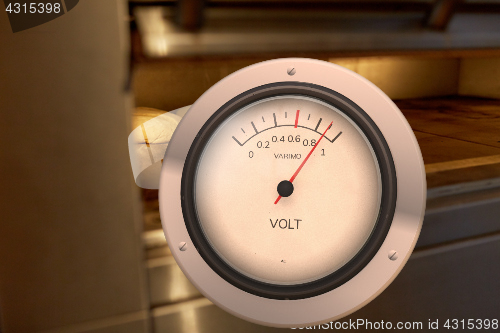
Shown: **0.9** V
